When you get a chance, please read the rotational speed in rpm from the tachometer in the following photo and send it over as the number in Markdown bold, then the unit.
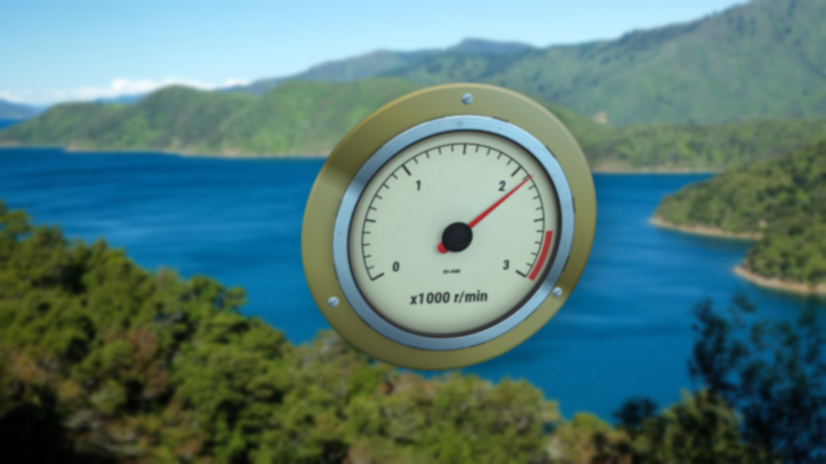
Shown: **2100** rpm
